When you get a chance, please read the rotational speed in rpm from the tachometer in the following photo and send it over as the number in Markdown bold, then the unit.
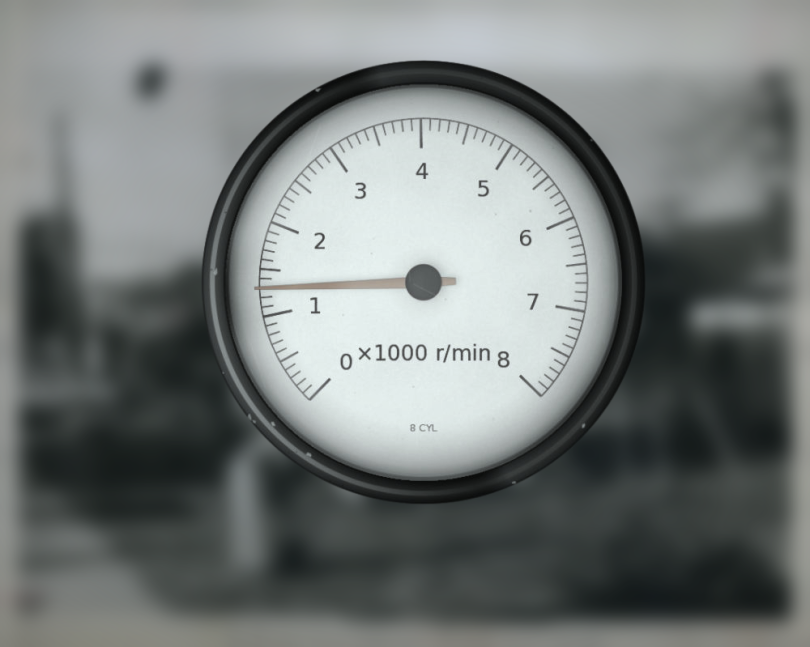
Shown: **1300** rpm
